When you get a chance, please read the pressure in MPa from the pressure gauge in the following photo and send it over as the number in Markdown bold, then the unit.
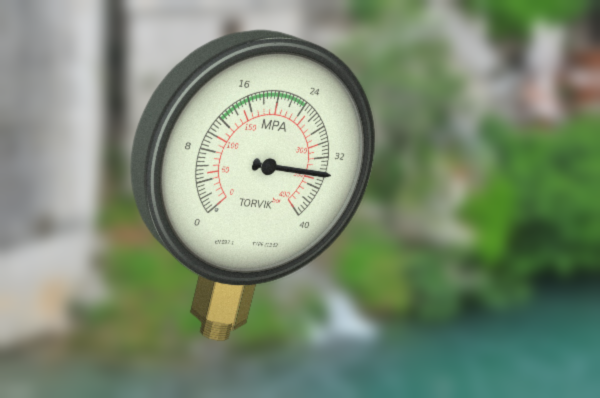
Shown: **34** MPa
